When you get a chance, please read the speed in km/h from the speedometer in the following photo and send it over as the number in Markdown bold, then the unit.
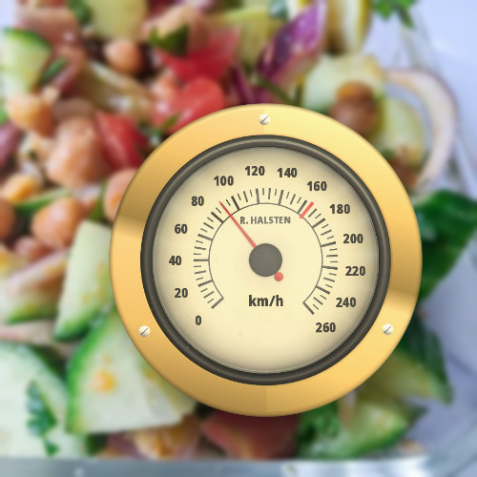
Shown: **90** km/h
